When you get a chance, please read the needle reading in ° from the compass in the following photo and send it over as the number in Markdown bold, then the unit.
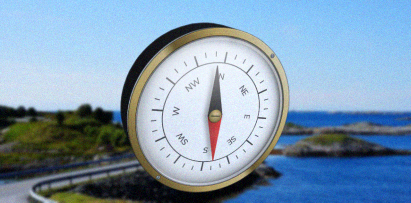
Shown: **170** °
